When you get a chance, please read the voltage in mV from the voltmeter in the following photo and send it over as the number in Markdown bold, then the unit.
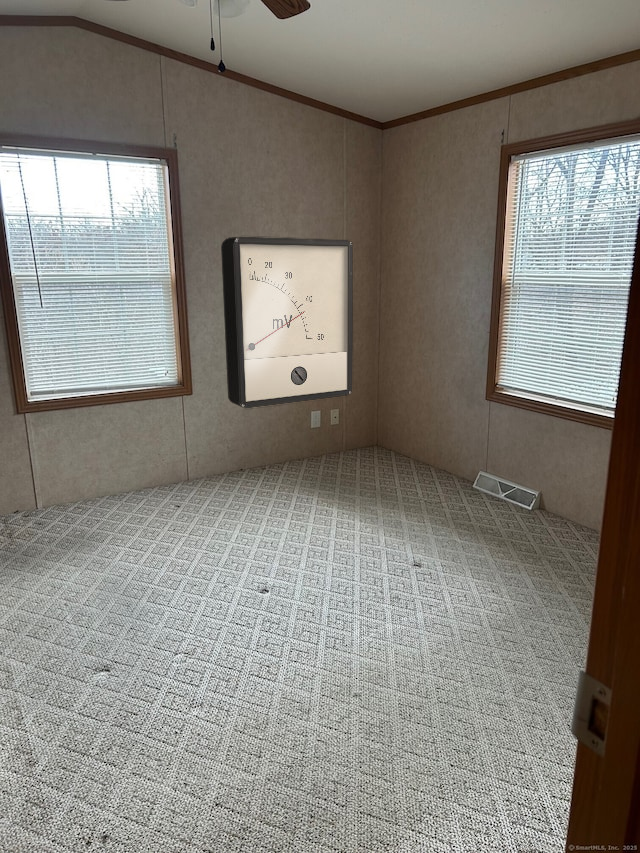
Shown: **42** mV
